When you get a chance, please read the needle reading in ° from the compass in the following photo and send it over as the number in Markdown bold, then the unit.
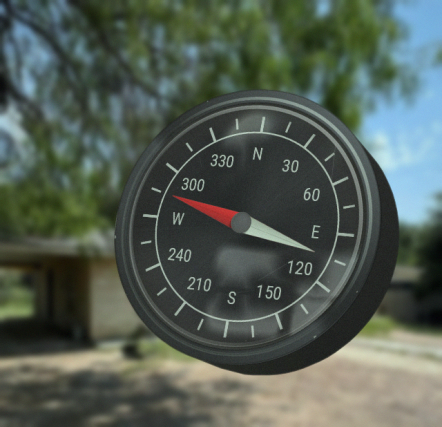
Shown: **285** °
